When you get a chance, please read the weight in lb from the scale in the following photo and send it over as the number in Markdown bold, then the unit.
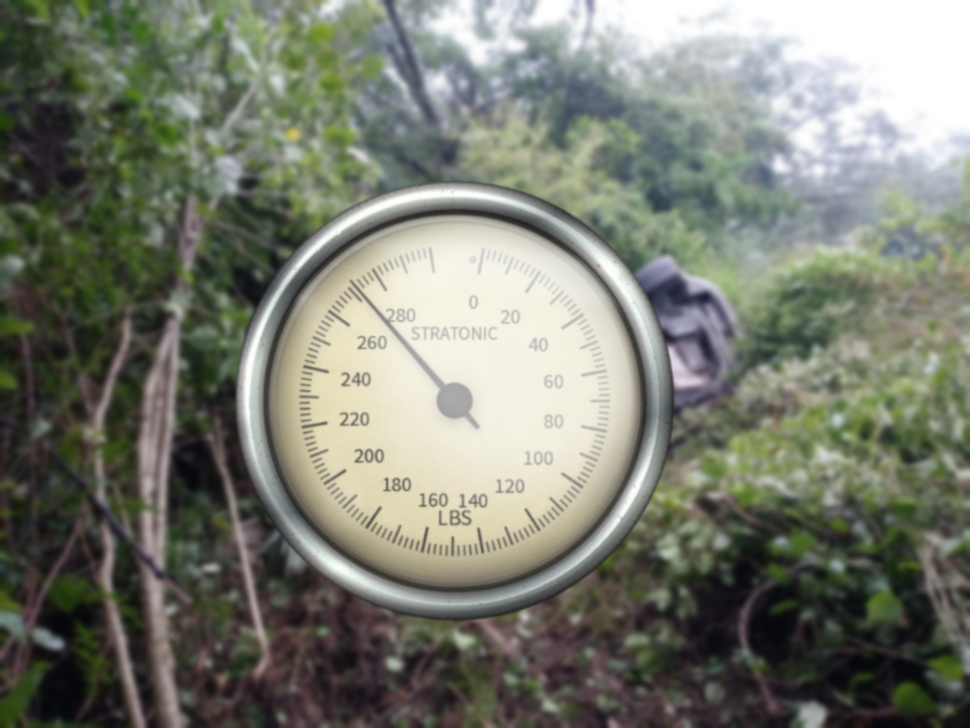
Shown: **272** lb
